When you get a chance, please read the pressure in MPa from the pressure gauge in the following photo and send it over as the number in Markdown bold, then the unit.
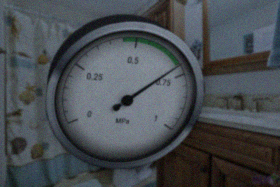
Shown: **0.7** MPa
